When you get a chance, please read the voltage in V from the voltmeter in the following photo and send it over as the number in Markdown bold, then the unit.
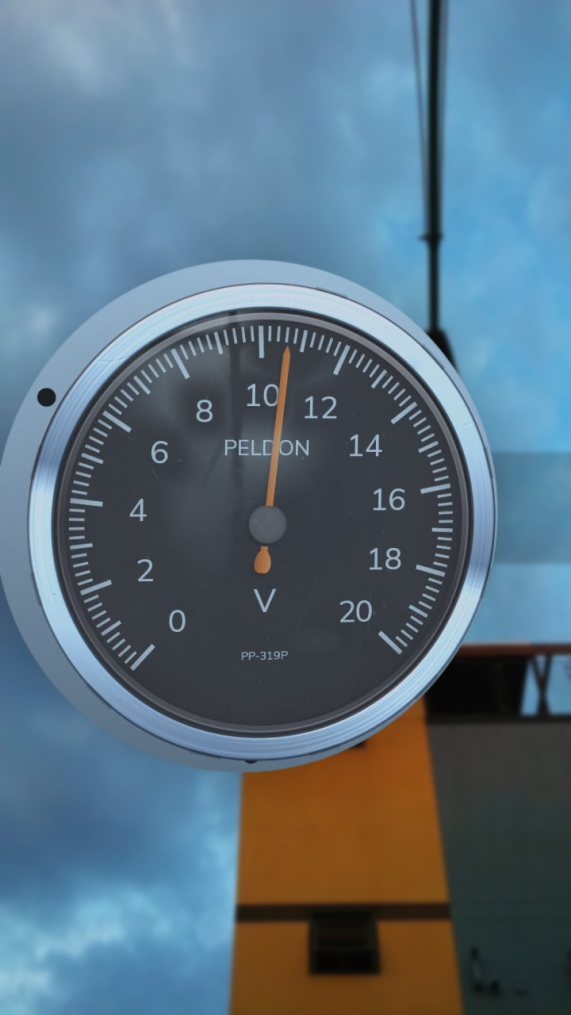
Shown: **10.6** V
